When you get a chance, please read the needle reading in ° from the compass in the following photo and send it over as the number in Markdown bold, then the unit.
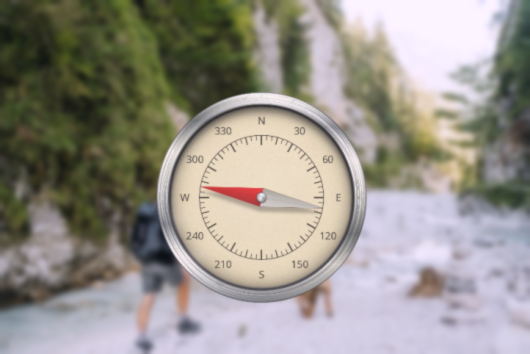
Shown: **280** °
